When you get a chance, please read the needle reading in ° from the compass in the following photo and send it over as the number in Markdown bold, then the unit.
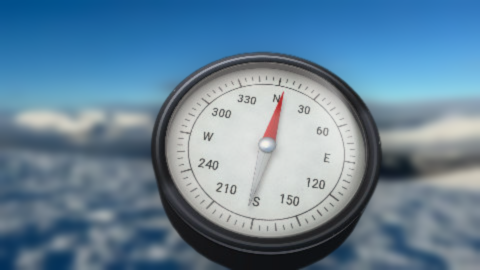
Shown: **5** °
